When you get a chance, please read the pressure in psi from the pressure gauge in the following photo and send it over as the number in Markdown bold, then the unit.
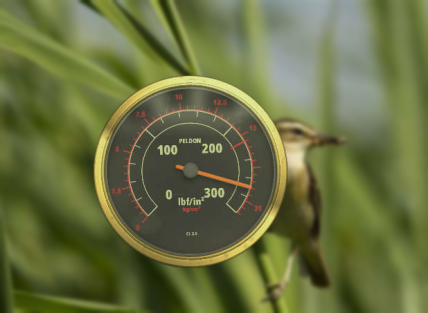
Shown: **270** psi
